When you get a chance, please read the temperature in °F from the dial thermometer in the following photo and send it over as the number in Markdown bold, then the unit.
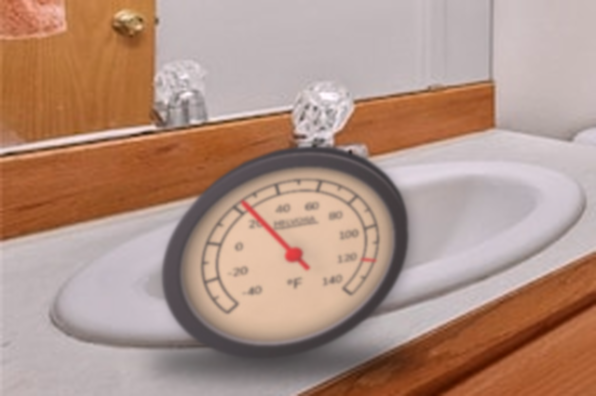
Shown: **25** °F
